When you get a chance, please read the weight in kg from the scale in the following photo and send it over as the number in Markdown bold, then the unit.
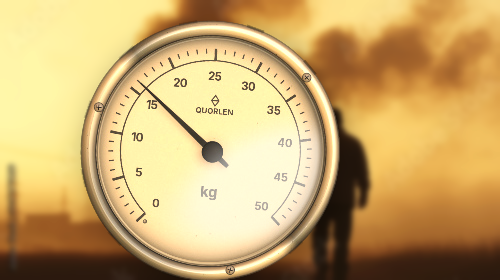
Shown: **16** kg
